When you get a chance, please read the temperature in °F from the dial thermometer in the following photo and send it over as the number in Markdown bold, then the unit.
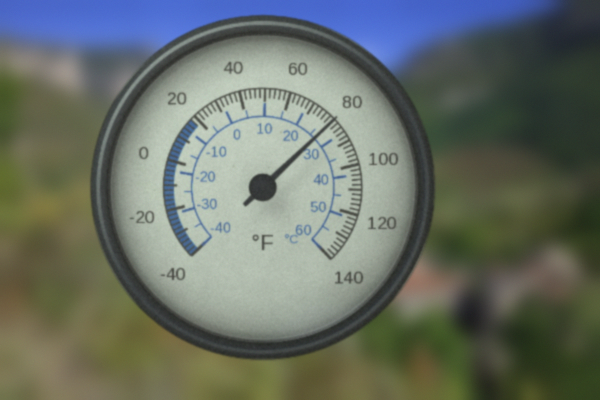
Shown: **80** °F
